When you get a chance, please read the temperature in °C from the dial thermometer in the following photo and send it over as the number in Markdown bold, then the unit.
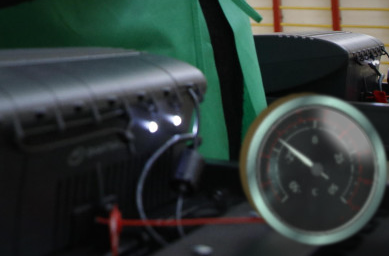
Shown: **-20** °C
